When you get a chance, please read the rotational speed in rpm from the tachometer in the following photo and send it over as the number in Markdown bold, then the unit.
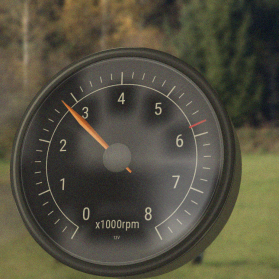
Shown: **2800** rpm
